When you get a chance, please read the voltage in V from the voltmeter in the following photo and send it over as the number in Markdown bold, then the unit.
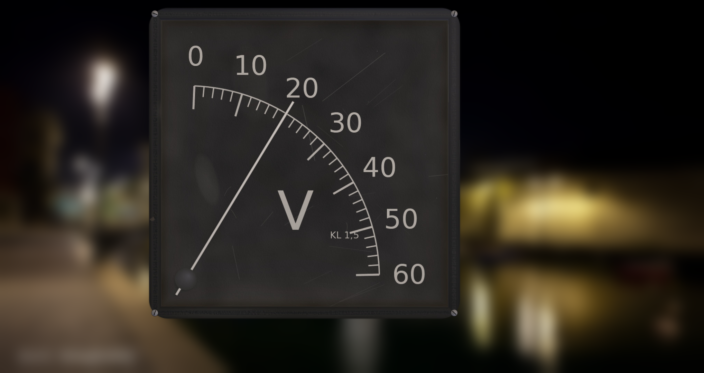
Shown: **20** V
